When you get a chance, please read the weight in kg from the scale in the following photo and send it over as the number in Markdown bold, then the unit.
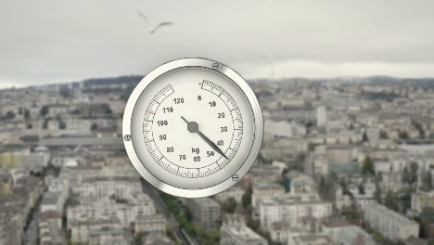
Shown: **45** kg
